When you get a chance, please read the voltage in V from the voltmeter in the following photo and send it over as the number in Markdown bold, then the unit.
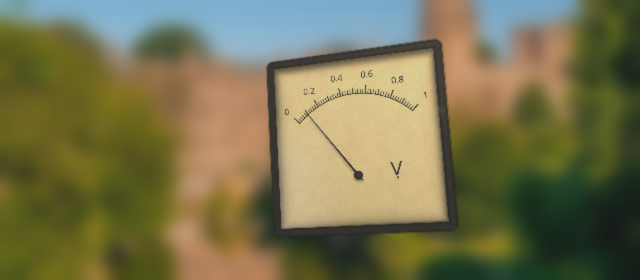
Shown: **0.1** V
